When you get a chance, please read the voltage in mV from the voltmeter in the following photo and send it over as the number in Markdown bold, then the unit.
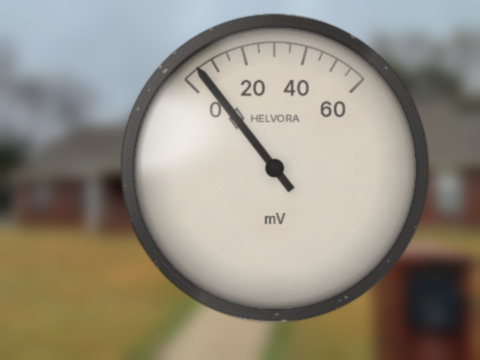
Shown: **5** mV
